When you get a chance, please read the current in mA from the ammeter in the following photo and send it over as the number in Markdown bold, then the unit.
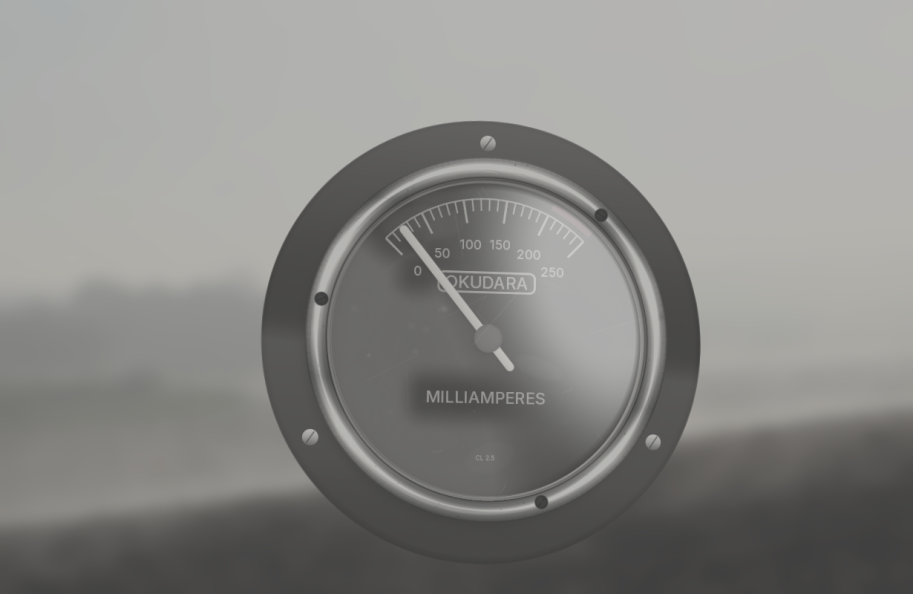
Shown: **20** mA
